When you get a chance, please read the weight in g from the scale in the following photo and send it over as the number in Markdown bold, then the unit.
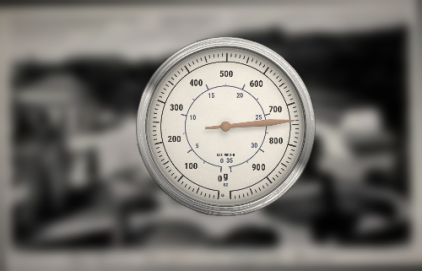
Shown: **740** g
